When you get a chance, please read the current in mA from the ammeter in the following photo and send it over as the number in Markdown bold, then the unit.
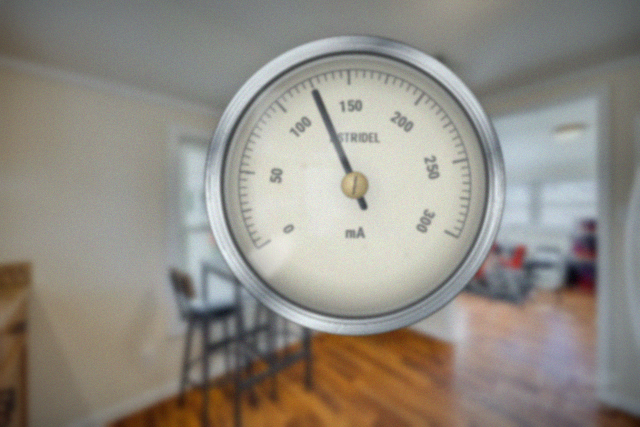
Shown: **125** mA
